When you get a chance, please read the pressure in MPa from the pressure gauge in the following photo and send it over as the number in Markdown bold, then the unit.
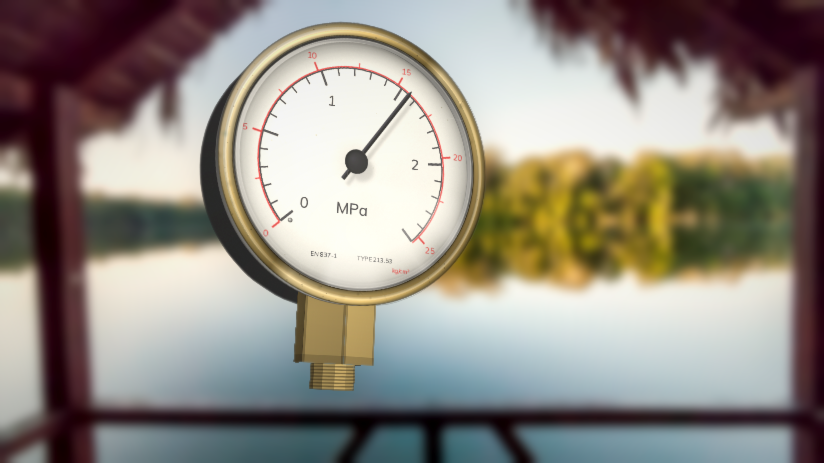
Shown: **1.55** MPa
